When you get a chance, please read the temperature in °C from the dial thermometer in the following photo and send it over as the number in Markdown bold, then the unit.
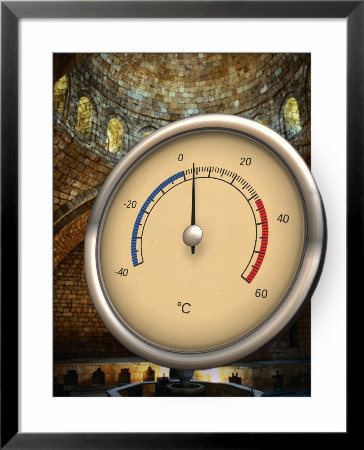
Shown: **5** °C
